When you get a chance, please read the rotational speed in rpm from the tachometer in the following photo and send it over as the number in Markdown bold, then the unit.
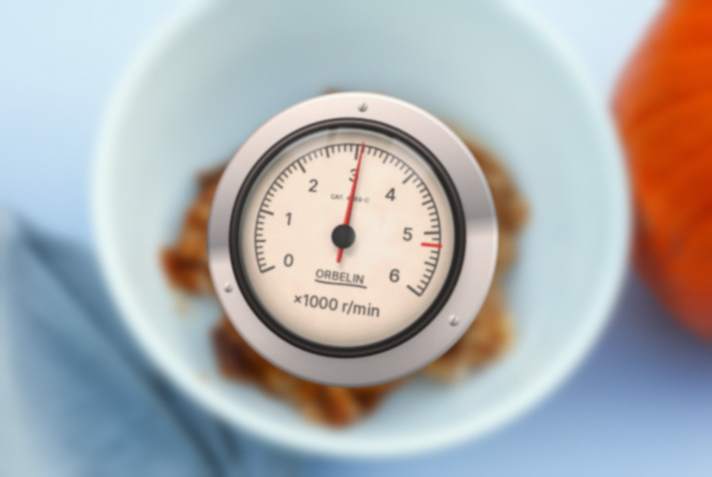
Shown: **3100** rpm
